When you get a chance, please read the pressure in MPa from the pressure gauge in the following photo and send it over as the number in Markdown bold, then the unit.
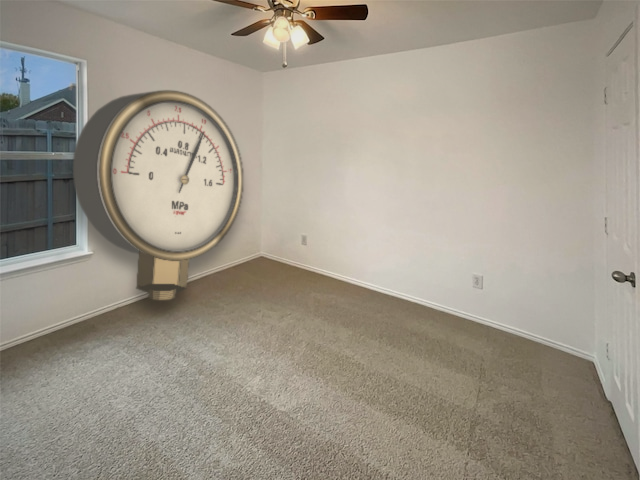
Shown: **1** MPa
